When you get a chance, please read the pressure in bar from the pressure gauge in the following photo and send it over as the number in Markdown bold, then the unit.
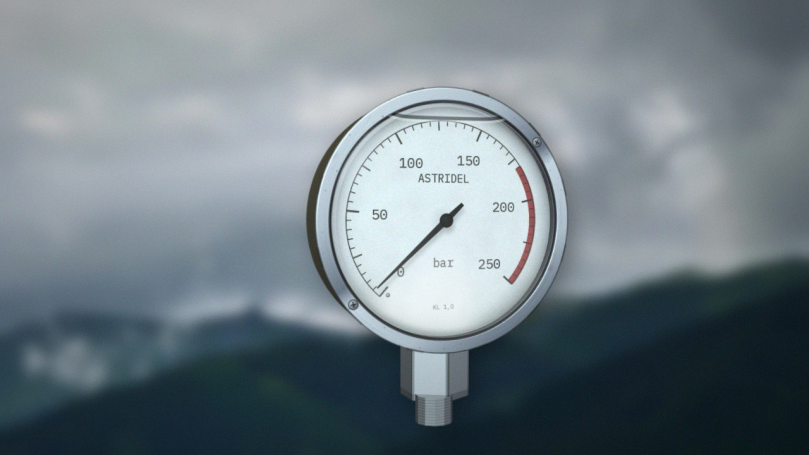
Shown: **5** bar
